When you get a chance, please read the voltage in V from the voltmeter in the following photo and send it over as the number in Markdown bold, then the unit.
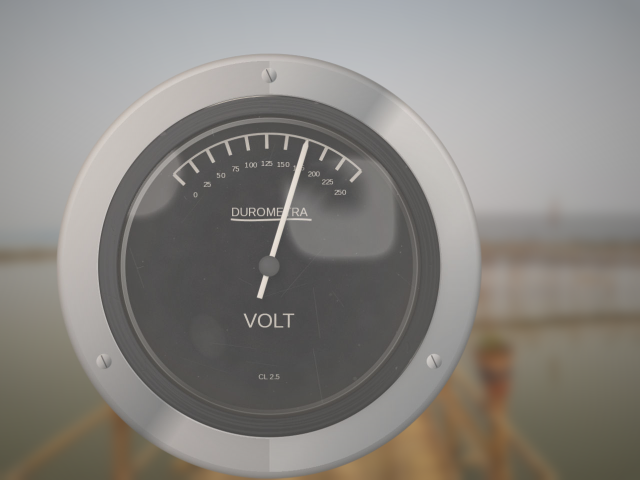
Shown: **175** V
